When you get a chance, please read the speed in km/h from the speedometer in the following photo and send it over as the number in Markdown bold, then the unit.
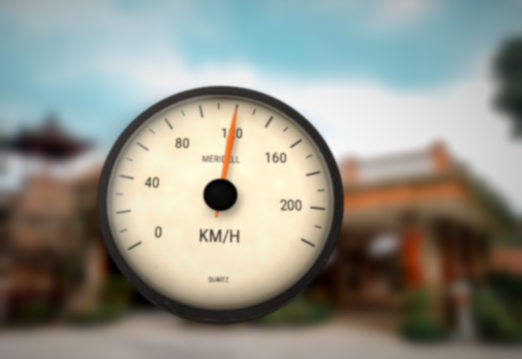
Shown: **120** km/h
